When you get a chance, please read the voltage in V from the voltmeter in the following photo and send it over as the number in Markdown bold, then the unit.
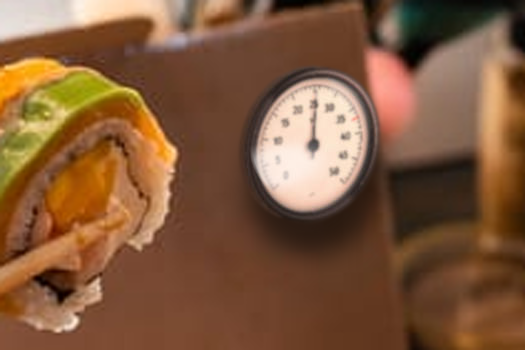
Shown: **25** V
